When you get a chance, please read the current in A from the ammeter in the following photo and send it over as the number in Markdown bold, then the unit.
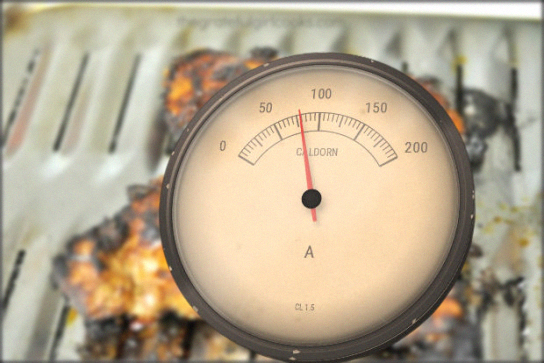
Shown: **80** A
